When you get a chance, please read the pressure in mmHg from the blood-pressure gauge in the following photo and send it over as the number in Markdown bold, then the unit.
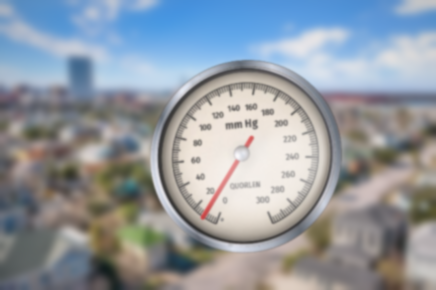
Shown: **10** mmHg
